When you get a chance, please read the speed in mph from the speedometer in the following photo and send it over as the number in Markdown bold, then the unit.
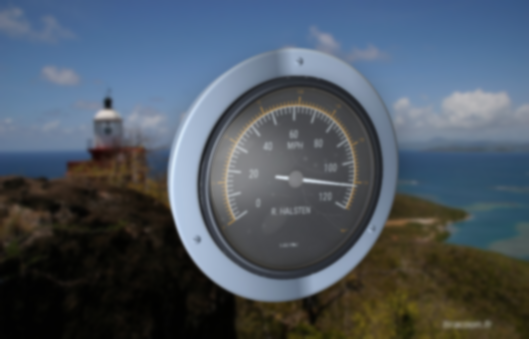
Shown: **110** mph
